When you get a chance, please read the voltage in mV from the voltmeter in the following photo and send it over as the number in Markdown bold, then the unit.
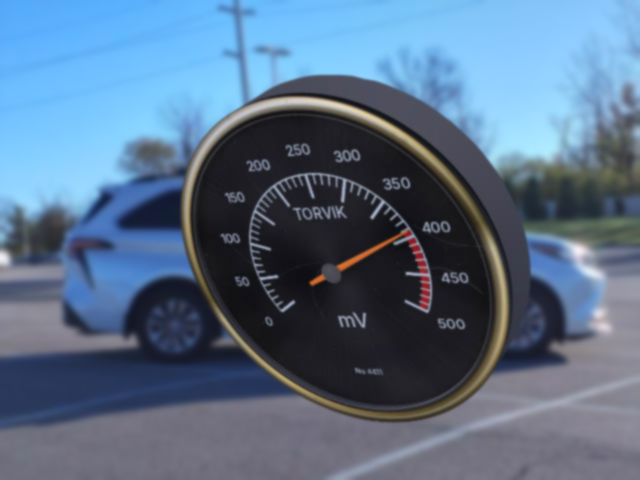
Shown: **390** mV
